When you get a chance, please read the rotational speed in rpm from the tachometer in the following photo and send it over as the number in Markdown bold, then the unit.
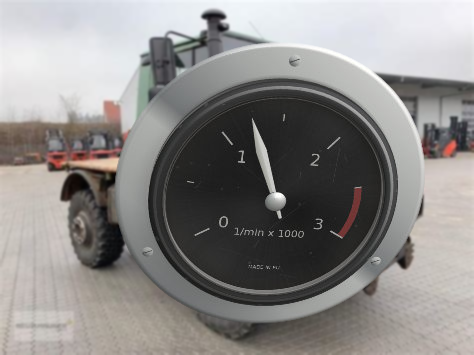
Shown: **1250** rpm
